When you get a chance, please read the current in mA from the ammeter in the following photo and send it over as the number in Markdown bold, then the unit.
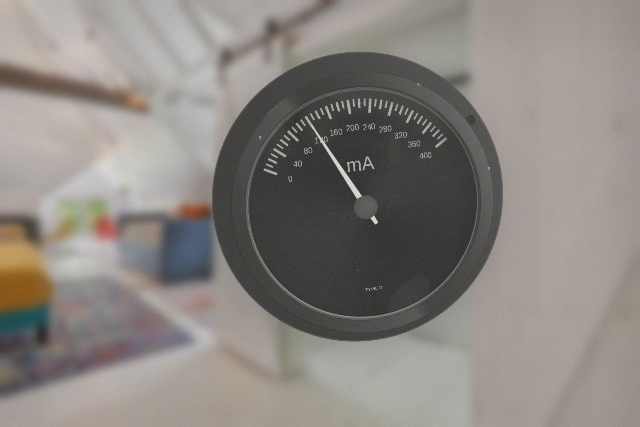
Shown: **120** mA
